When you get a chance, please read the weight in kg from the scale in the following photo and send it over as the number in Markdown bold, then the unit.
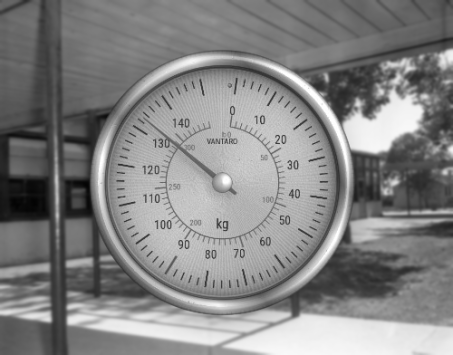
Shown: **133** kg
